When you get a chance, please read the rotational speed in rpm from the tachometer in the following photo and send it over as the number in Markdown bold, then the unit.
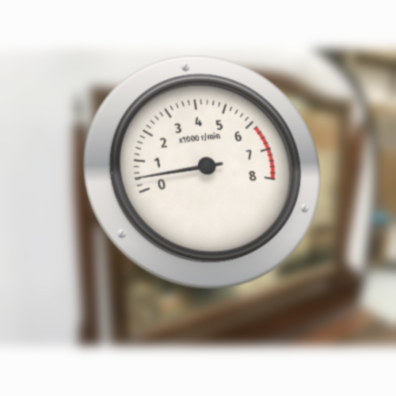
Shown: **400** rpm
